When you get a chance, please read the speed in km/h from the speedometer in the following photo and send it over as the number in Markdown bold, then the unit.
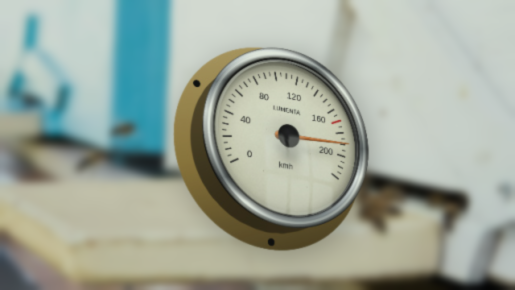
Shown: **190** km/h
